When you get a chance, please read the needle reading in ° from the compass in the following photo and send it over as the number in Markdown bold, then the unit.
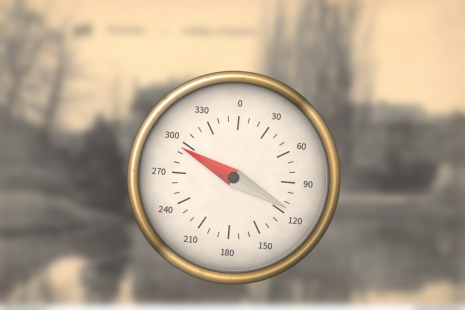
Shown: **295** °
